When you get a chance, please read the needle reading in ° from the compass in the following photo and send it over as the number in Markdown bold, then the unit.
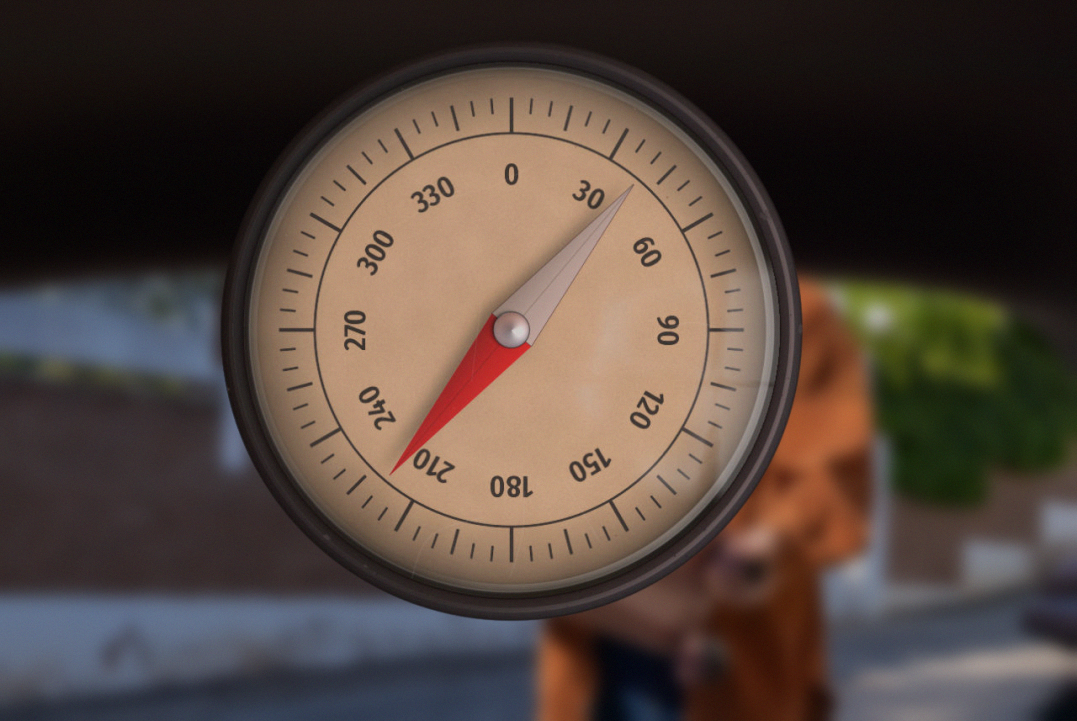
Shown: **220** °
